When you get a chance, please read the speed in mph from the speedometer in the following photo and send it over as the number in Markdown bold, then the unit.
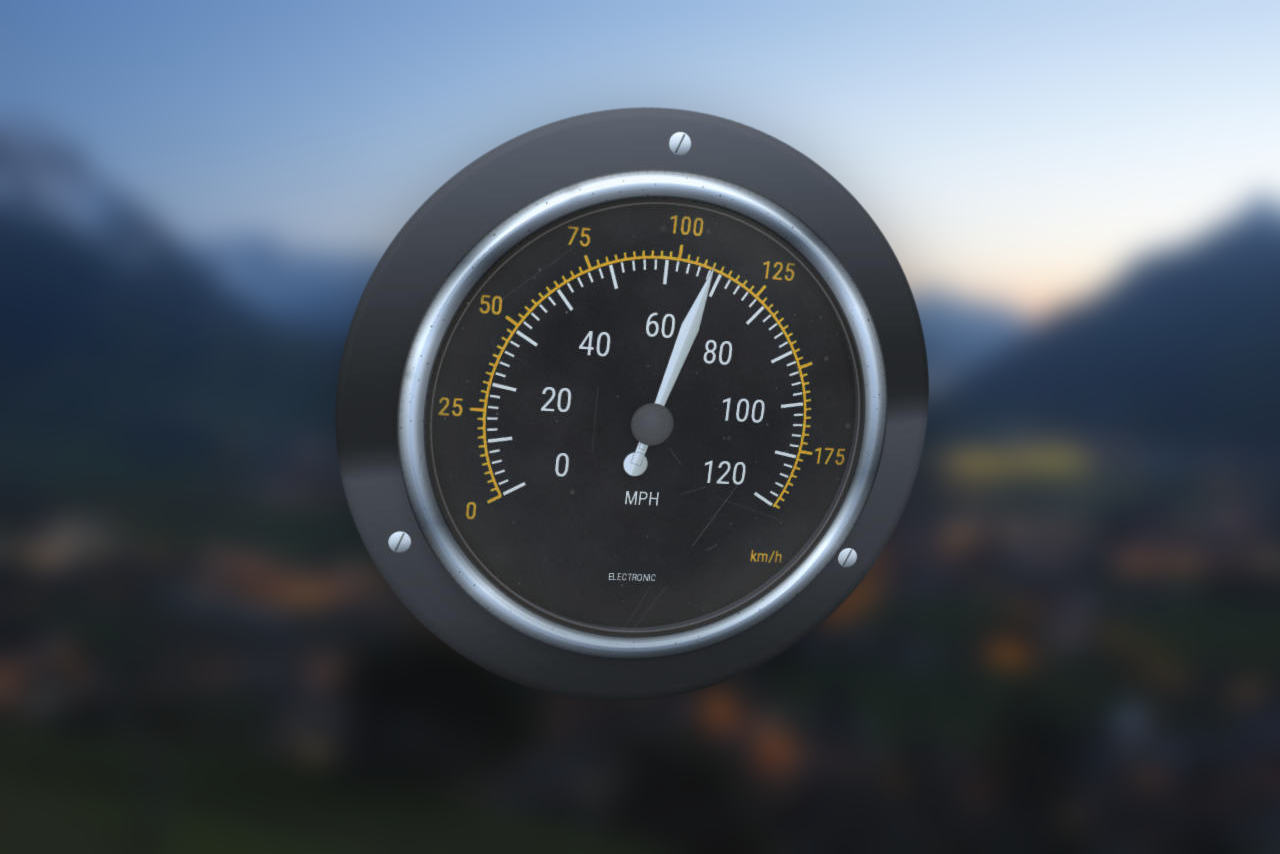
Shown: **68** mph
